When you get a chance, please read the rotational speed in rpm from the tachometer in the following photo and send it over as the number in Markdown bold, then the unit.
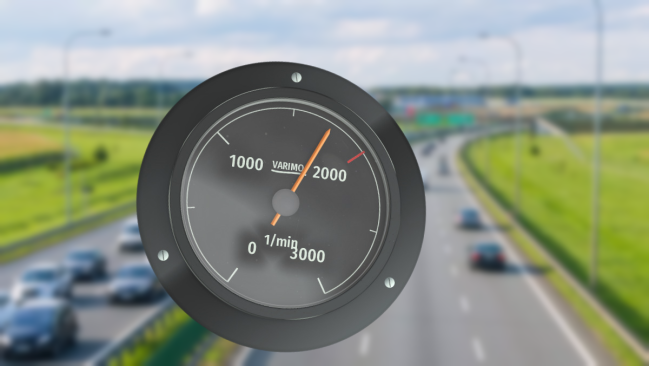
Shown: **1750** rpm
